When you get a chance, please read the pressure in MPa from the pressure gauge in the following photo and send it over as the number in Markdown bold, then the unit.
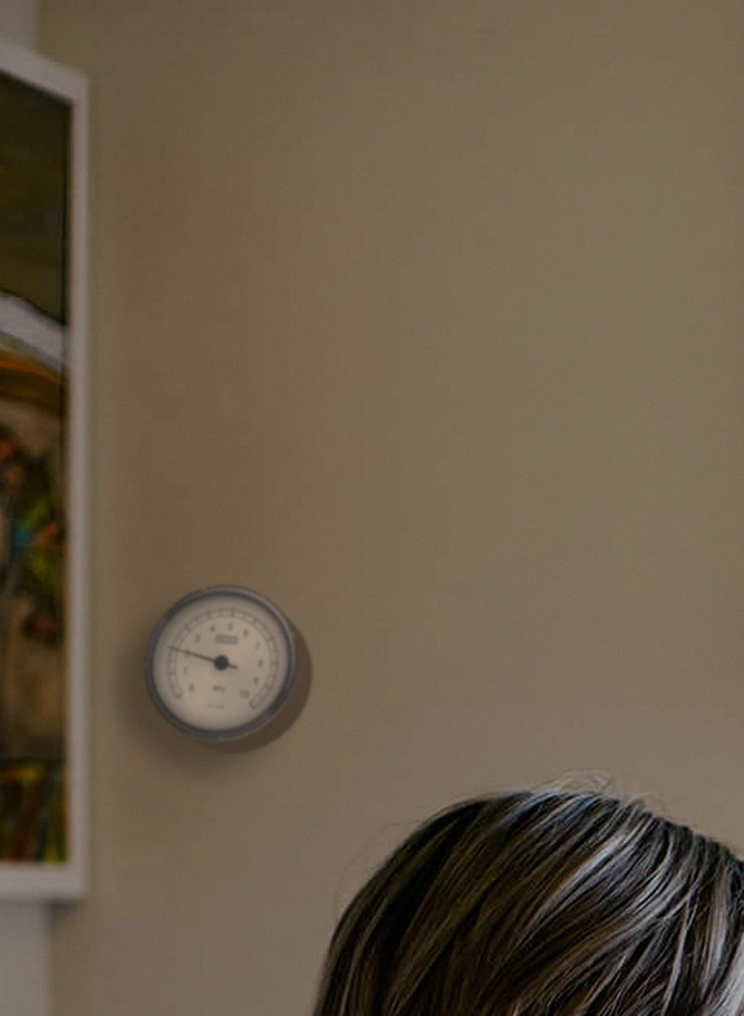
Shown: **2** MPa
